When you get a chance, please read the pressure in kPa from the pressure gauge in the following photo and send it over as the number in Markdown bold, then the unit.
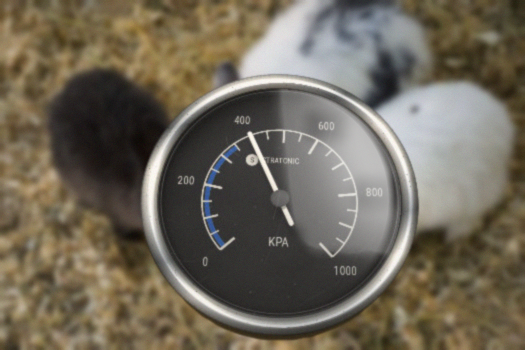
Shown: **400** kPa
